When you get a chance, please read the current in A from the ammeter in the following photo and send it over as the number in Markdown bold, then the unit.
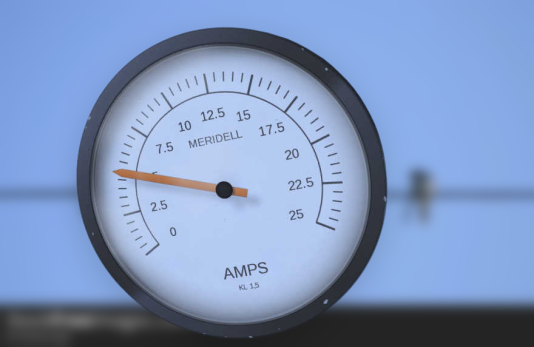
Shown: **5** A
